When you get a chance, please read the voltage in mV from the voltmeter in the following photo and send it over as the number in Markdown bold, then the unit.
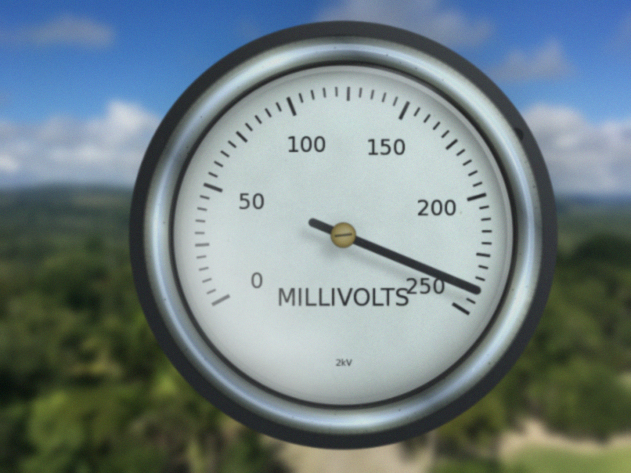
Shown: **240** mV
